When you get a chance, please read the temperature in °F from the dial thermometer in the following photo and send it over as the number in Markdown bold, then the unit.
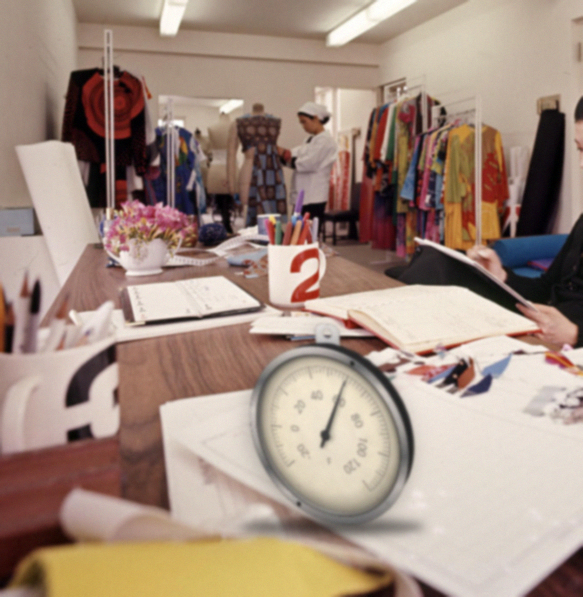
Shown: **60** °F
